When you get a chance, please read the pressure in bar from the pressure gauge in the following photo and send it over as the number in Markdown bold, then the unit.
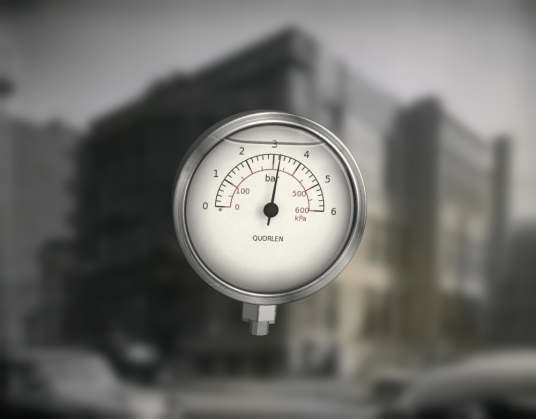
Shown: **3.2** bar
